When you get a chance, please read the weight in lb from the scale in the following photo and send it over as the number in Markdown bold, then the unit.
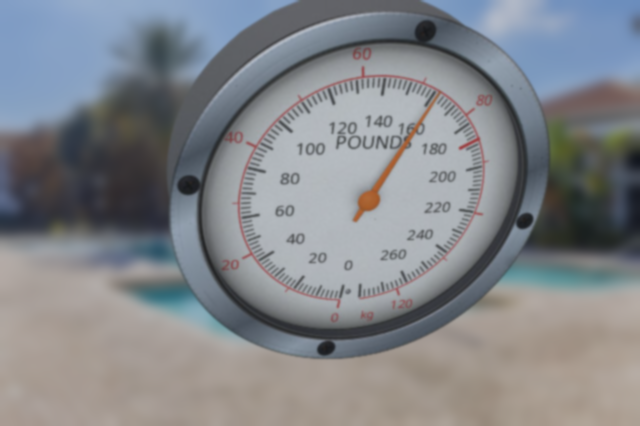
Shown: **160** lb
